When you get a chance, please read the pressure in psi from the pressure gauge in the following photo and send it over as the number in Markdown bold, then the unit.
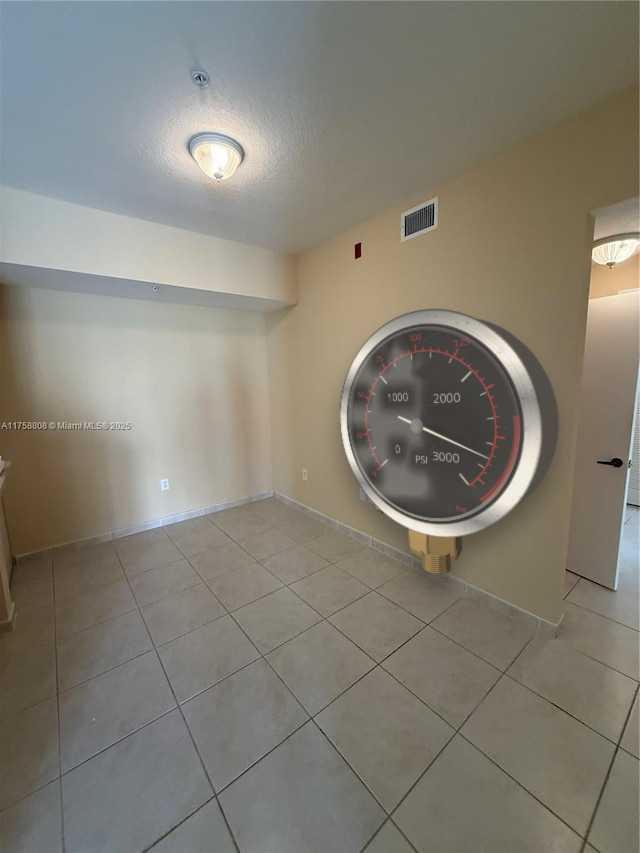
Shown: **2700** psi
